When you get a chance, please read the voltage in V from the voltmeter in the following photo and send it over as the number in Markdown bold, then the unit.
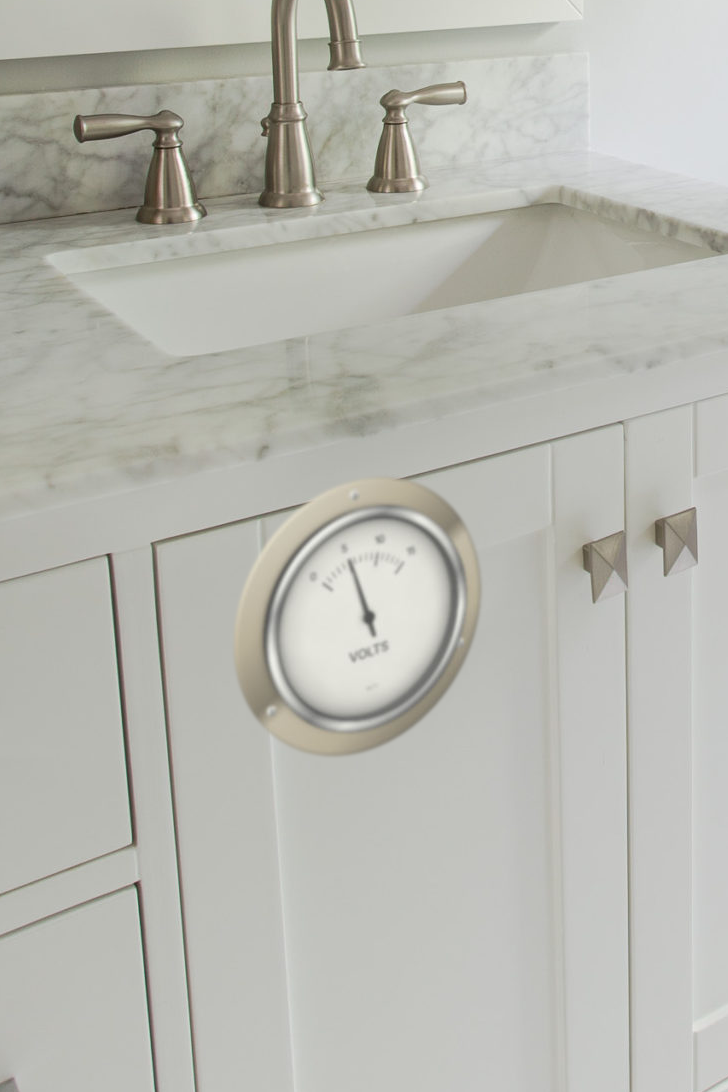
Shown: **5** V
